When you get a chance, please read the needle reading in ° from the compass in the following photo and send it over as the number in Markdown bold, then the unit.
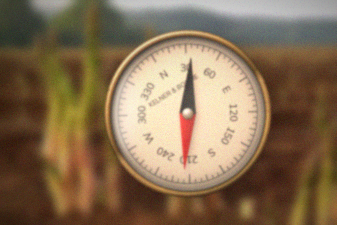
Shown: **215** °
